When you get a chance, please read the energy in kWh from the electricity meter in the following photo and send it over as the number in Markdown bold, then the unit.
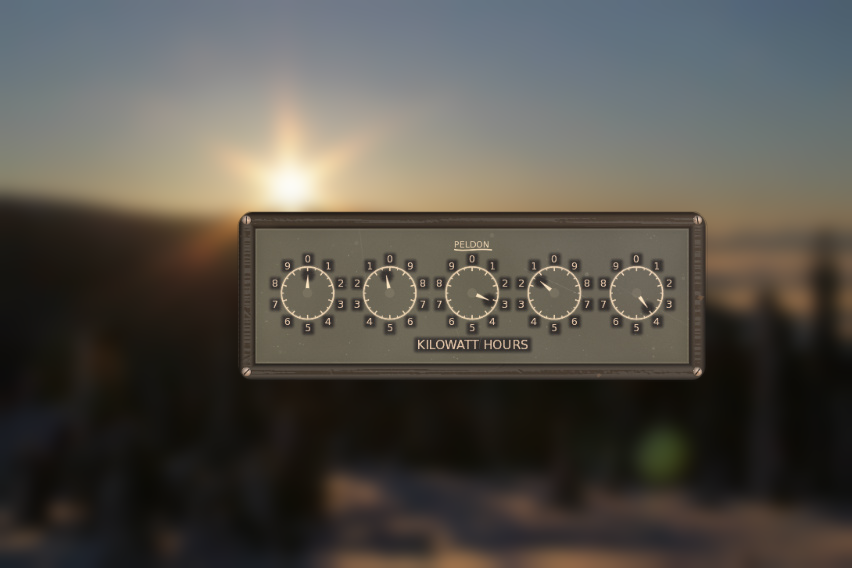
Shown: **314** kWh
